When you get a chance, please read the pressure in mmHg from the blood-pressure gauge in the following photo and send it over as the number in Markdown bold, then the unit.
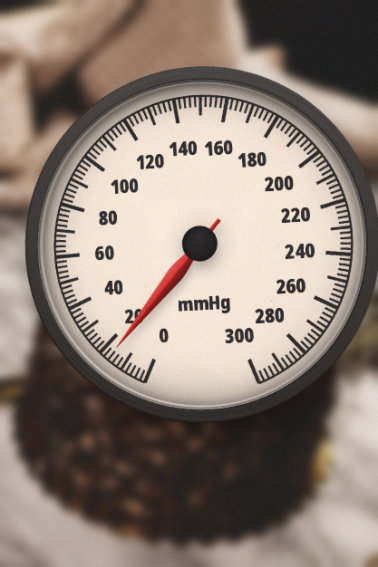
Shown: **16** mmHg
